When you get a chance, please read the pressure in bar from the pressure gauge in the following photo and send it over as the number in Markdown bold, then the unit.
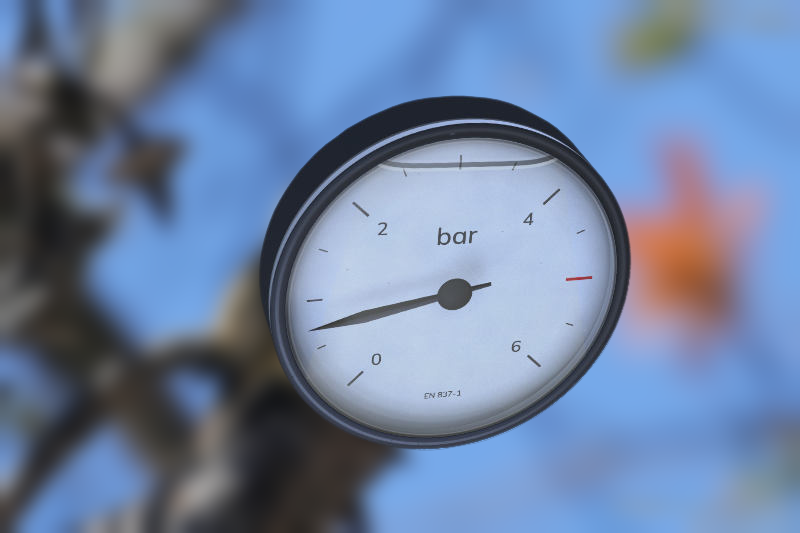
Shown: **0.75** bar
